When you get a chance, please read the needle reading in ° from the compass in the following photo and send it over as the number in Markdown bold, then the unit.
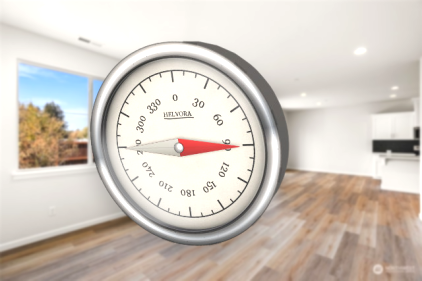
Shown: **90** °
